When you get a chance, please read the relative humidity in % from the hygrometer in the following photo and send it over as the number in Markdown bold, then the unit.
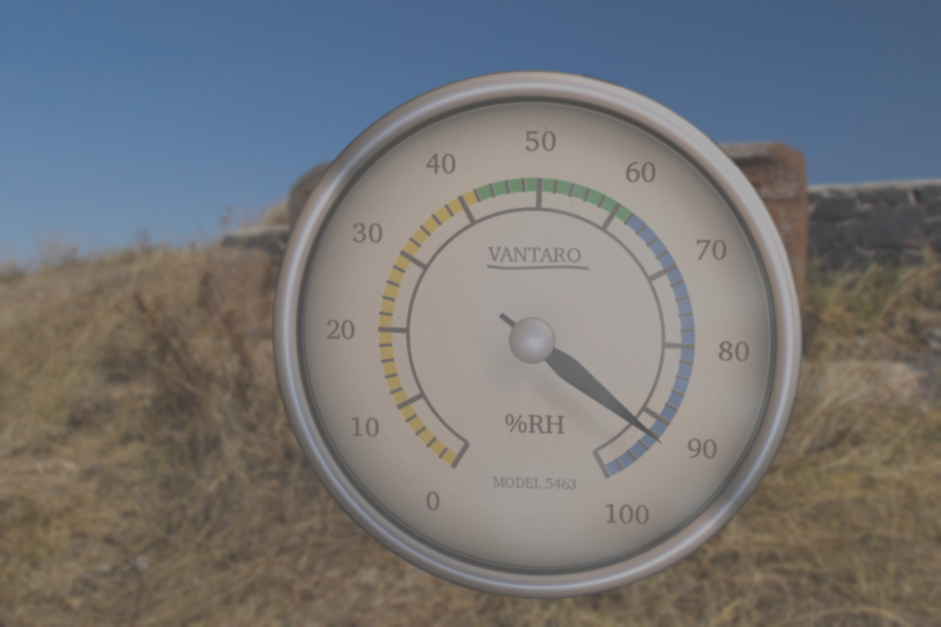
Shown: **92** %
